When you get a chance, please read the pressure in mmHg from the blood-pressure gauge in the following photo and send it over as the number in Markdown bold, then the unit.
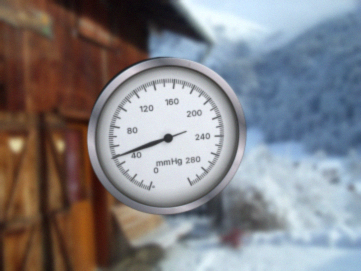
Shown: **50** mmHg
